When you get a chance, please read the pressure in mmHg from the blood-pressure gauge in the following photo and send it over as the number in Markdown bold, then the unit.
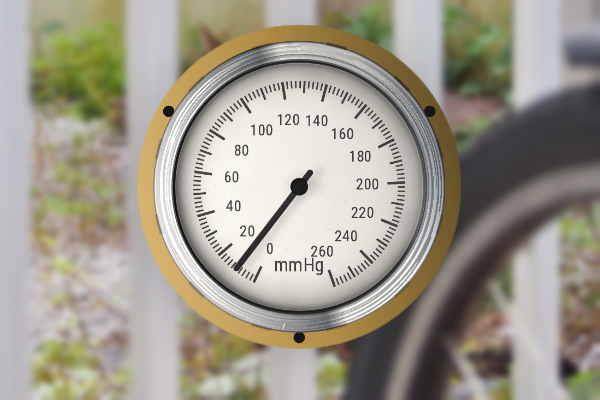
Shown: **10** mmHg
